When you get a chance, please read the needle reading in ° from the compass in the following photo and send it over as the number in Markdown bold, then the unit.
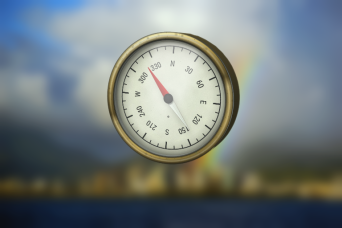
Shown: **320** °
